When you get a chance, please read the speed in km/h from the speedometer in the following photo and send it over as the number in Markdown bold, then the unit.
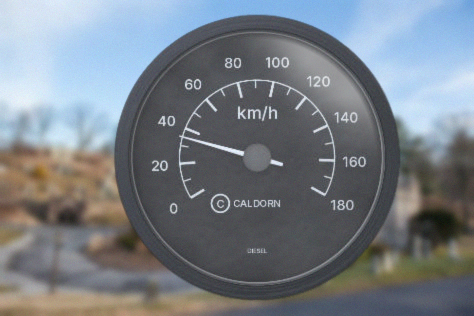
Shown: **35** km/h
